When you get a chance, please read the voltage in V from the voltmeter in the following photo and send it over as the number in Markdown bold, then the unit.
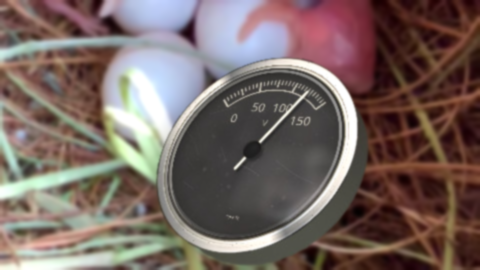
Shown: **125** V
